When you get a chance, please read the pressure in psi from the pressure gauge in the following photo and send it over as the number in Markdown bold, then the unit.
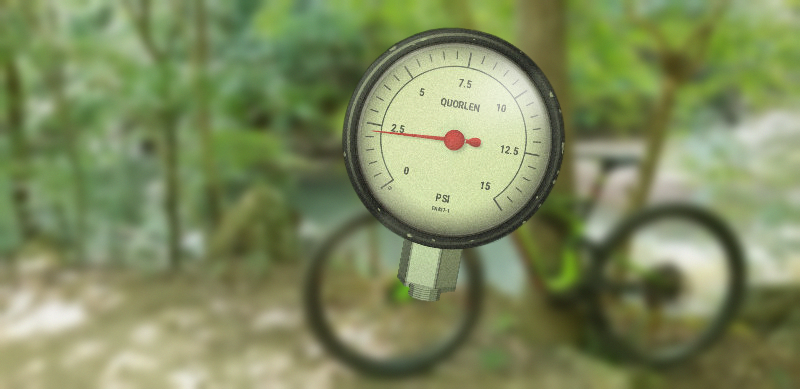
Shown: **2.25** psi
